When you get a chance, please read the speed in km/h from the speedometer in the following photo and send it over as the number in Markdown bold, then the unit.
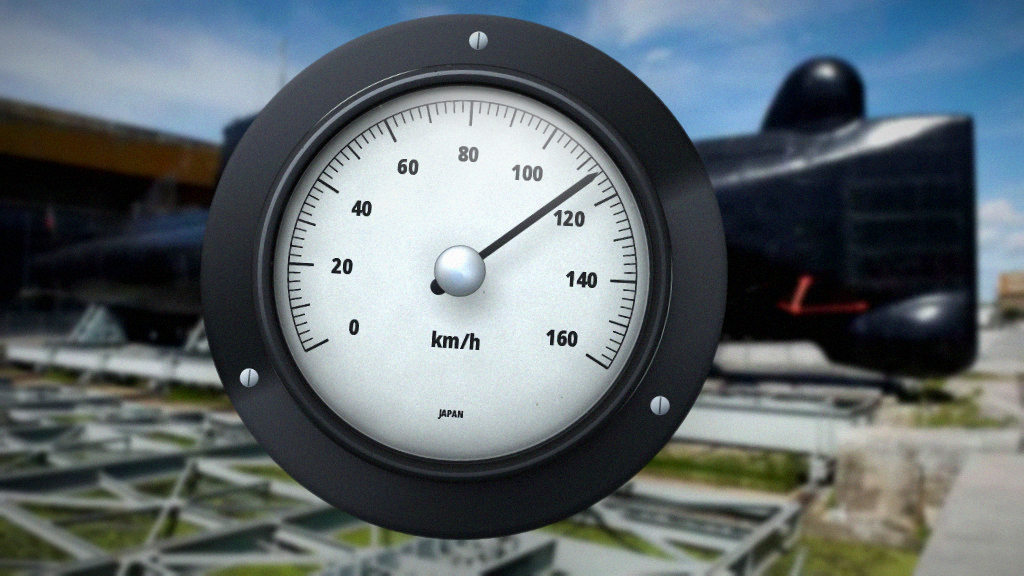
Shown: **114** km/h
